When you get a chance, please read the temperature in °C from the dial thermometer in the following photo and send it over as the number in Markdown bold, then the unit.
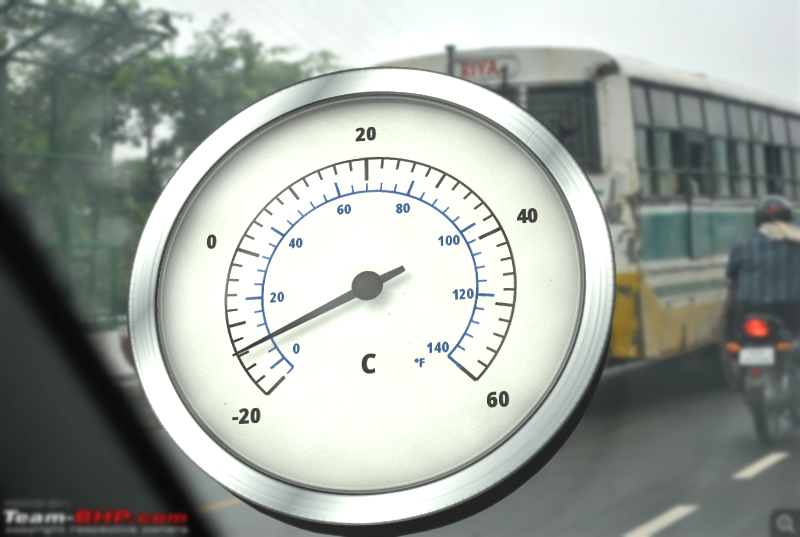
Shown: **-14** °C
